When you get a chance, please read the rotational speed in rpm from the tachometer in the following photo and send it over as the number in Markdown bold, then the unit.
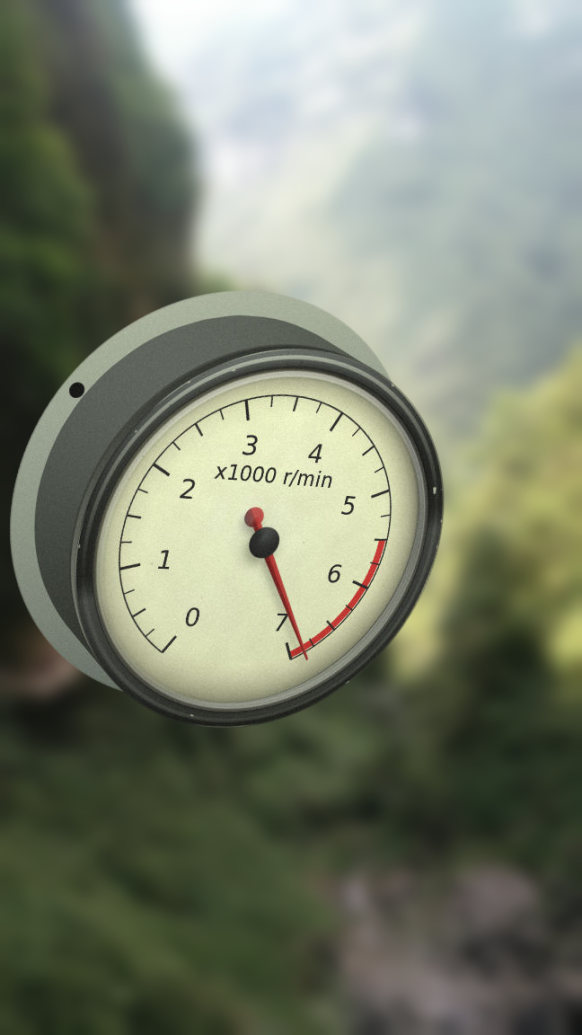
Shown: **6875** rpm
